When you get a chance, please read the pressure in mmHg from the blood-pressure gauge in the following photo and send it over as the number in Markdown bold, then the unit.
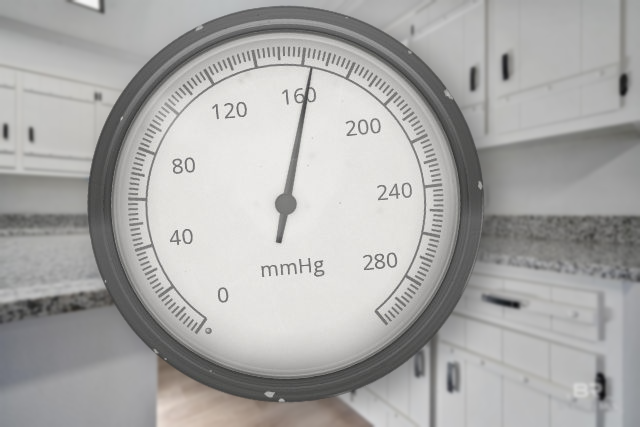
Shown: **164** mmHg
